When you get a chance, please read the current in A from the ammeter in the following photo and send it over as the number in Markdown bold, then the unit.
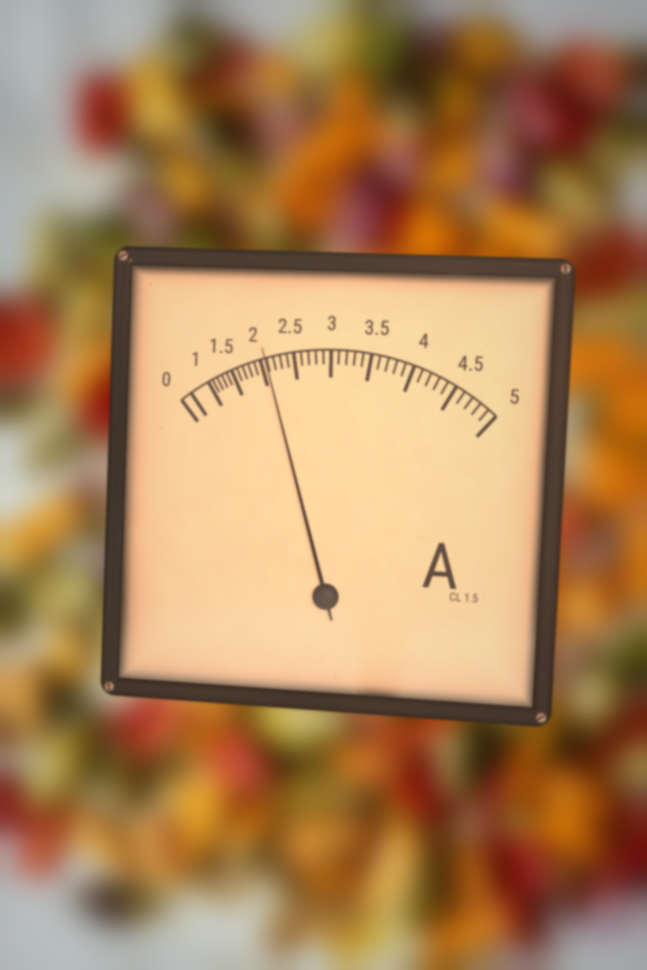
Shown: **2.1** A
